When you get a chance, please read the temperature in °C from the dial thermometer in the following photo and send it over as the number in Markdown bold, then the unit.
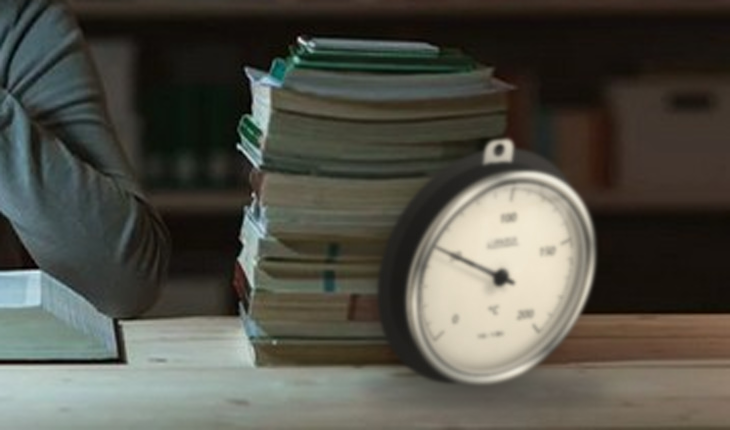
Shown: **50** °C
